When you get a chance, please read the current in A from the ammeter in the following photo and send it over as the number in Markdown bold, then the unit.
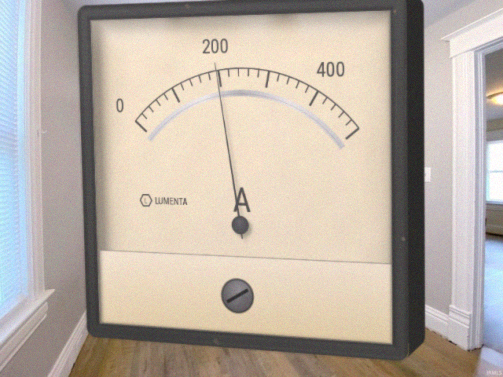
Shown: **200** A
